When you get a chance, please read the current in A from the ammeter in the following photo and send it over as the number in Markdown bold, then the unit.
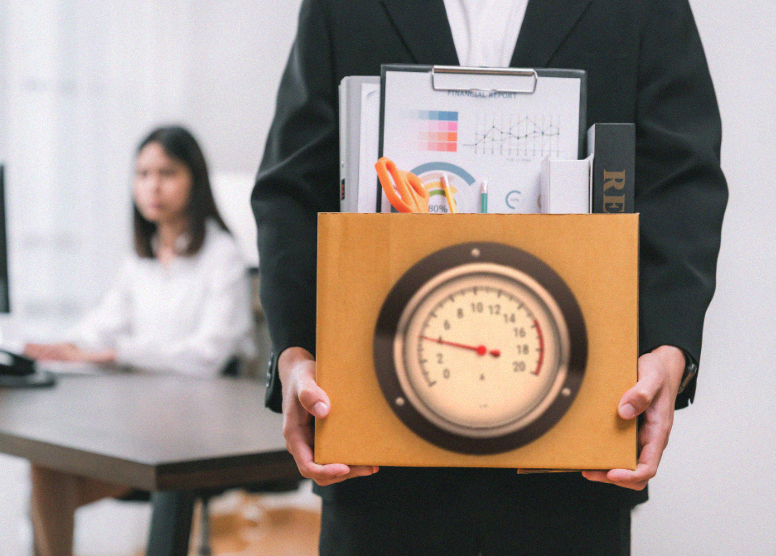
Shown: **4** A
